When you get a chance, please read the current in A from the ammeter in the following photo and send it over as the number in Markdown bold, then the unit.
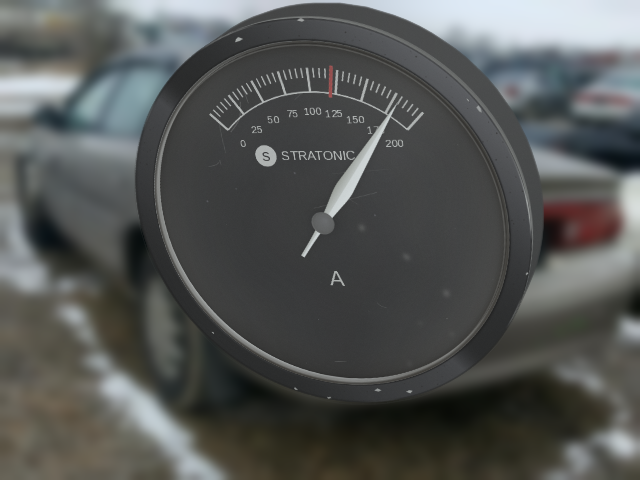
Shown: **180** A
